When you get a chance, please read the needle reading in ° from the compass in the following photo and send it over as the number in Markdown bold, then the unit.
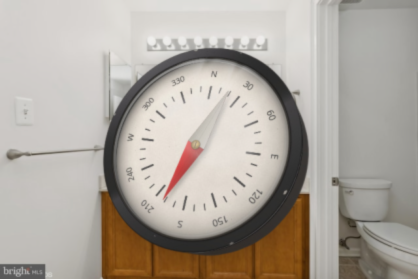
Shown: **200** °
